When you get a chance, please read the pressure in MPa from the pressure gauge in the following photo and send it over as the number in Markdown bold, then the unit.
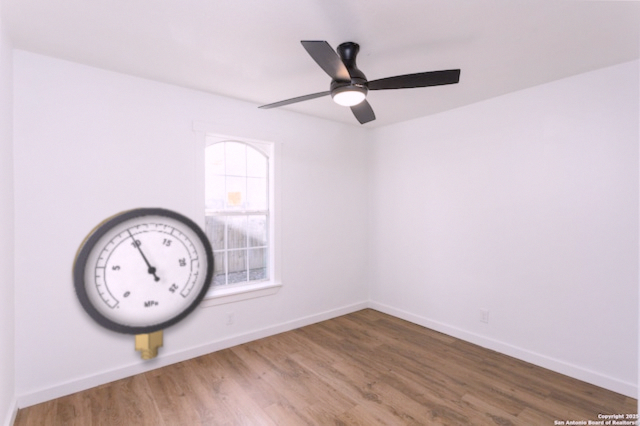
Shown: **10** MPa
